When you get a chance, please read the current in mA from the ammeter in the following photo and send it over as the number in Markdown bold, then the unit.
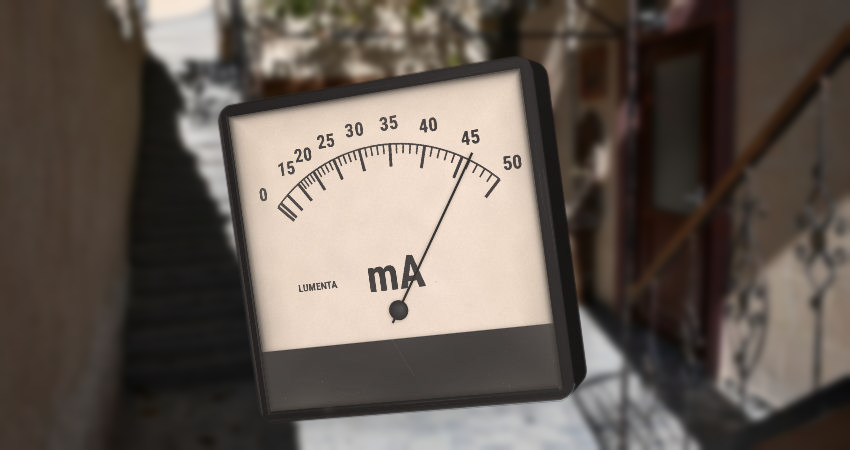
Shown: **46** mA
